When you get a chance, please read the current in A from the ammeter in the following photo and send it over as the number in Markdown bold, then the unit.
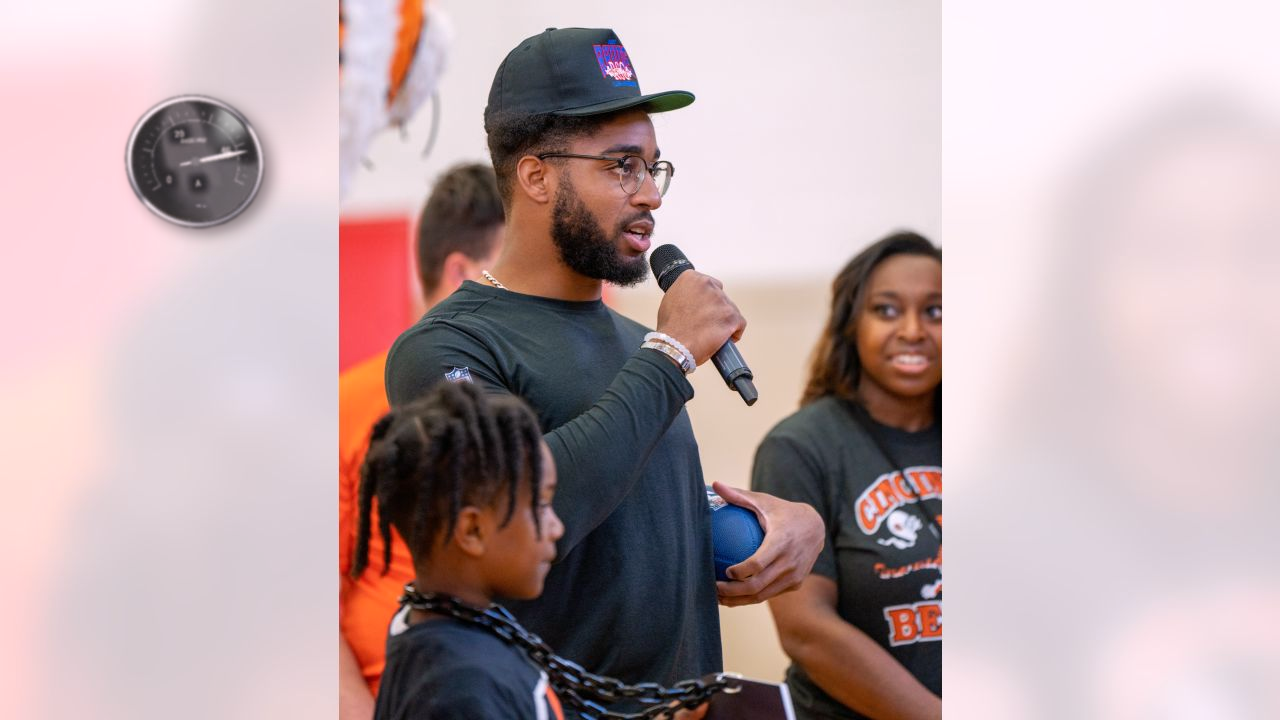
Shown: **42** A
